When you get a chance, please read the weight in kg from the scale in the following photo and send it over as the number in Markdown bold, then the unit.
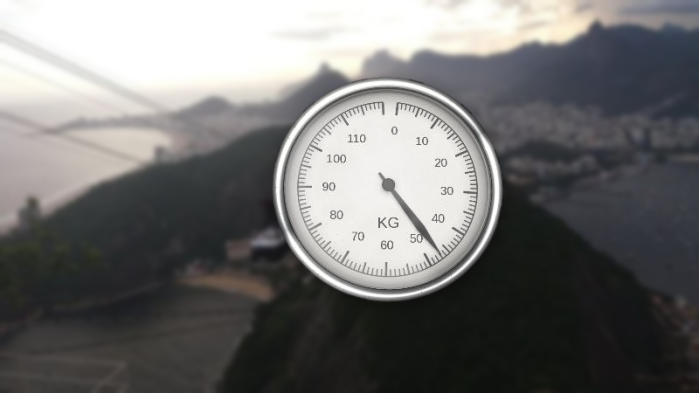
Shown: **47** kg
